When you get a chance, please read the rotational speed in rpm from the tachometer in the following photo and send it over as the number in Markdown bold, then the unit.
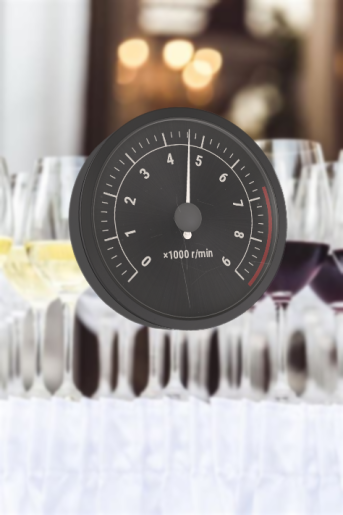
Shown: **4600** rpm
